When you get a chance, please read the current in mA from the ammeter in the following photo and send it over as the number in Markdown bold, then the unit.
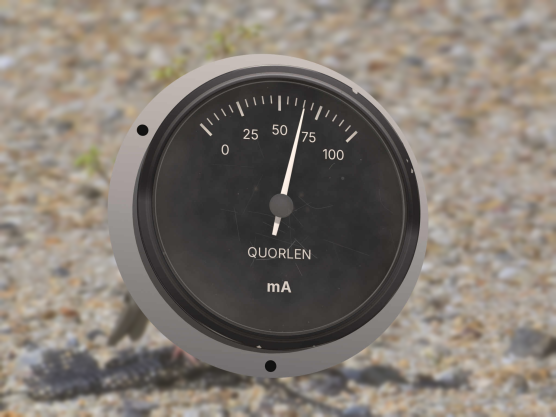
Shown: **65** mA
